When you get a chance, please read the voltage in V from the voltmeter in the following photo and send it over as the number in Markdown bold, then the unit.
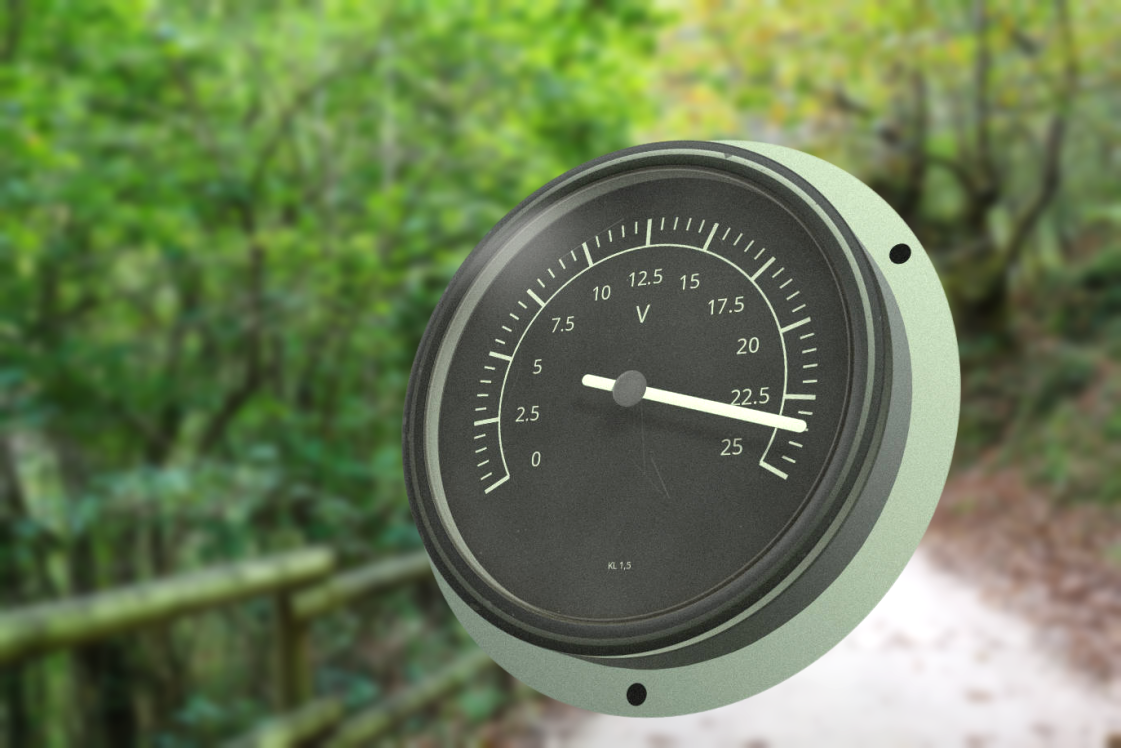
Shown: **23.5** V
